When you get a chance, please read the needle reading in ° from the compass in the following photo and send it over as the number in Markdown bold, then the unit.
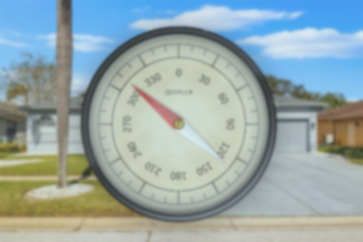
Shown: **310** °
